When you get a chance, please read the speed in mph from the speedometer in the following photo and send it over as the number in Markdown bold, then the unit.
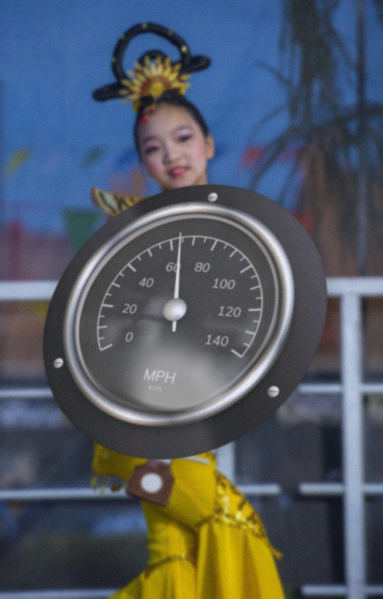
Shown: **65** mph
